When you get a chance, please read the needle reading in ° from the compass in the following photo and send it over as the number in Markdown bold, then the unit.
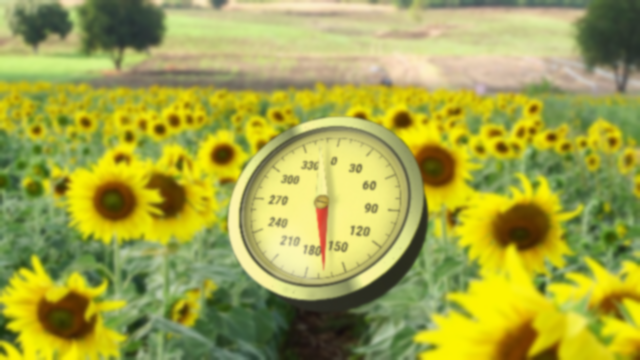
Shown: **165** °
